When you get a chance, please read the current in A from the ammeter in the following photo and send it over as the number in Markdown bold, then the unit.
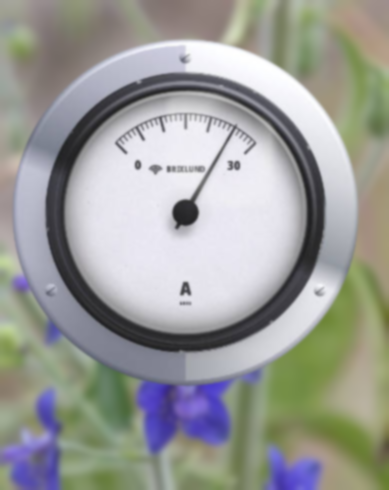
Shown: **25** A
